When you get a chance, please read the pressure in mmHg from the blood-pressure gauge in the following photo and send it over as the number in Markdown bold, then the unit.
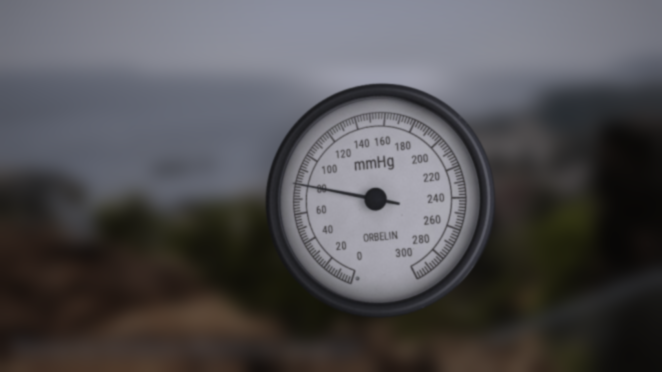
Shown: **80** mmHg
